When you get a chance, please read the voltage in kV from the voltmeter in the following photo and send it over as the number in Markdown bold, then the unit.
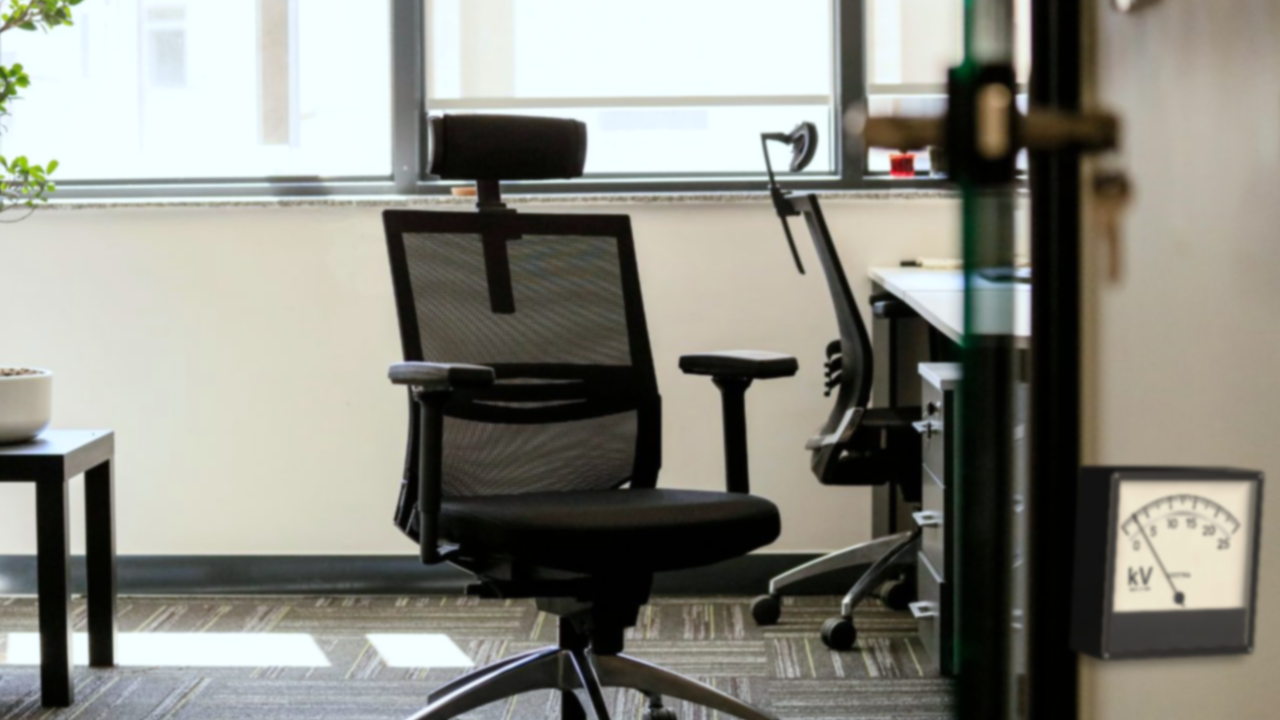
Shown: **2.5** kV
